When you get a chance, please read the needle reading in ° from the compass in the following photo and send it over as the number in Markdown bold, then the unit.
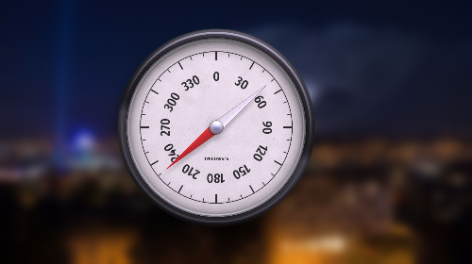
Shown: **230** °
